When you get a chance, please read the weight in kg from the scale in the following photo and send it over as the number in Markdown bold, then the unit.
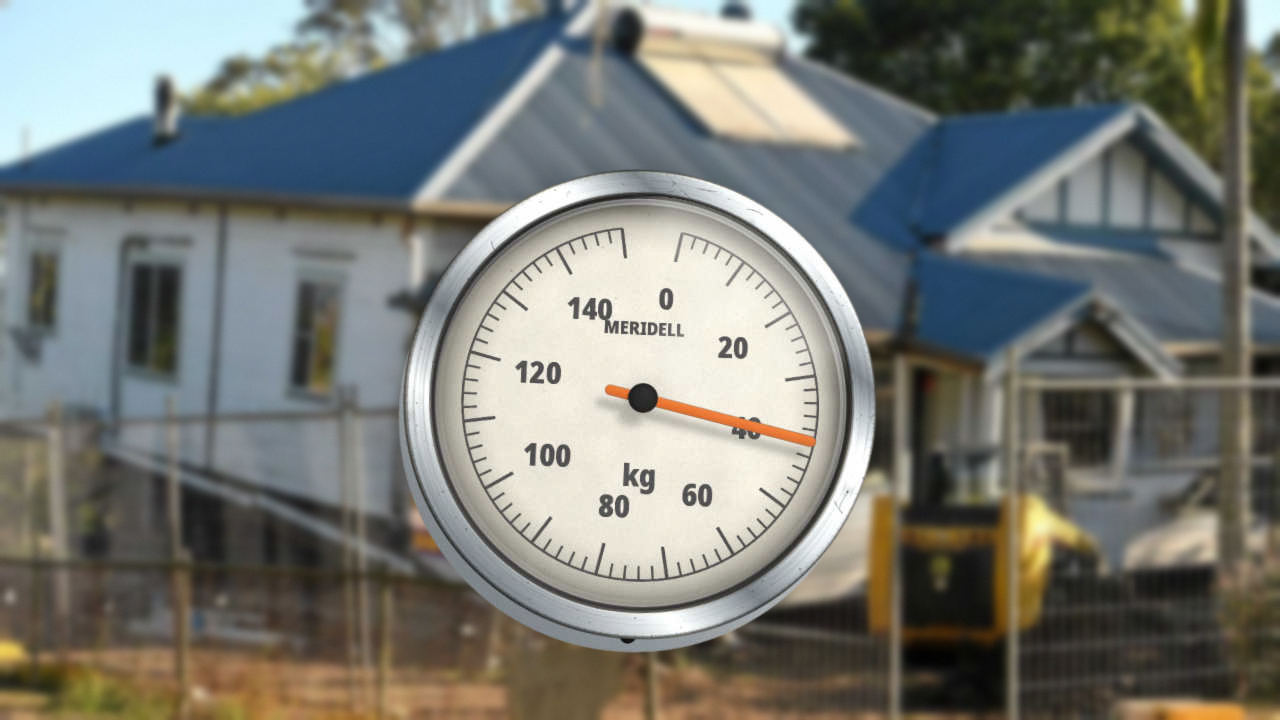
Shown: **40** kg
